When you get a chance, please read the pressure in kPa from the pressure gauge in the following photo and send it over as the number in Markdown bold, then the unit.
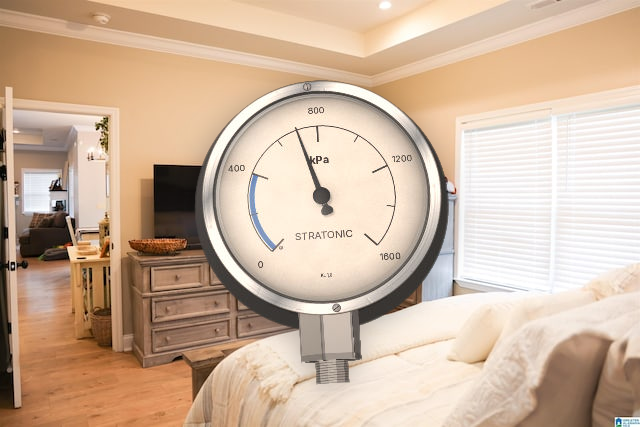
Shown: **700** kPa
